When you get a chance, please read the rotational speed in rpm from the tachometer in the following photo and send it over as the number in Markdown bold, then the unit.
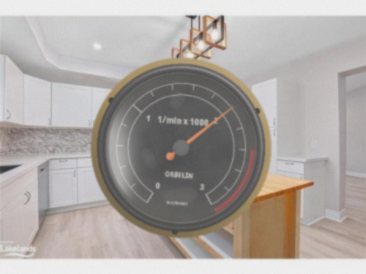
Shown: **2000** rpm
